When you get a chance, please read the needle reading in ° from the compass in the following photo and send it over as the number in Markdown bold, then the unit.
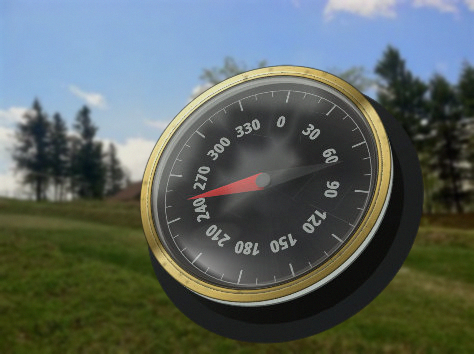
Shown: **250** °
